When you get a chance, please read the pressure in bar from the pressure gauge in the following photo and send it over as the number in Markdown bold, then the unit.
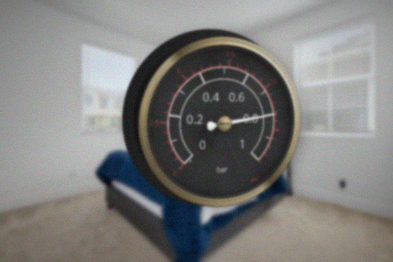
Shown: **0.8** bar
